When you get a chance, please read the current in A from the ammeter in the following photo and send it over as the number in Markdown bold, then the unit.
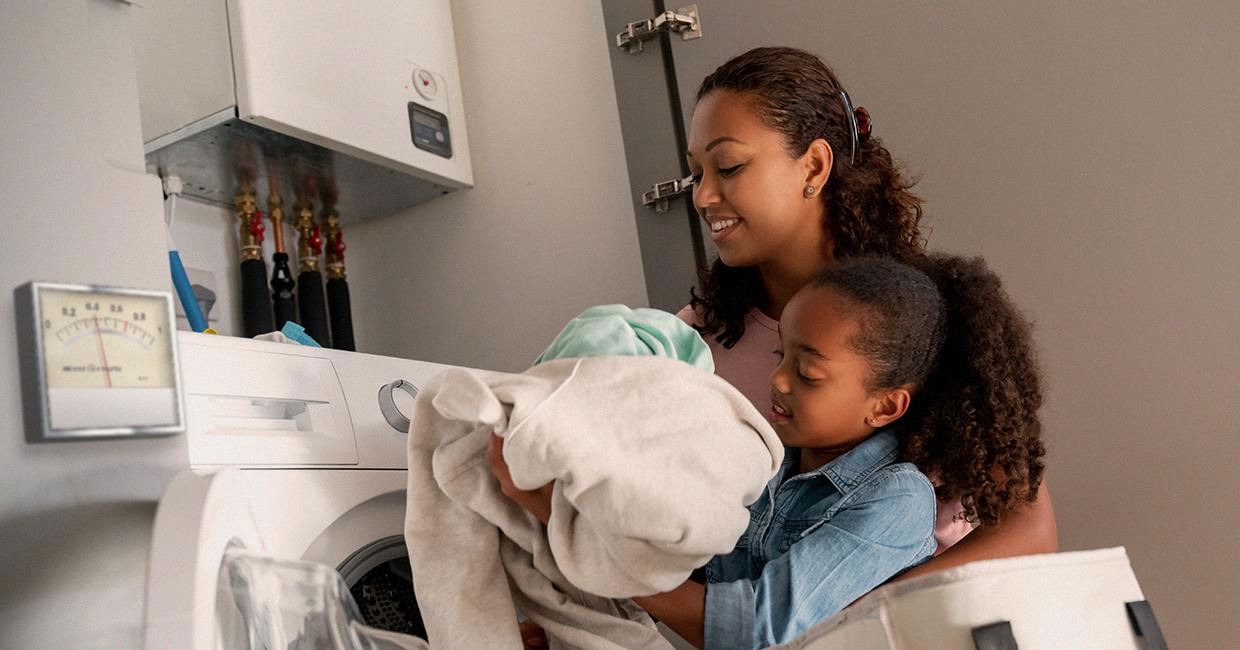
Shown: **0.4** A
